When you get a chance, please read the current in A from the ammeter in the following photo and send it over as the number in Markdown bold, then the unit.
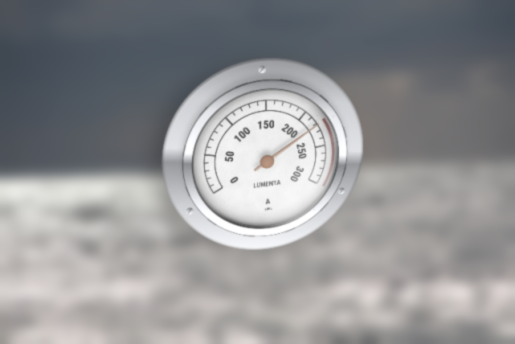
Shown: **220** A
